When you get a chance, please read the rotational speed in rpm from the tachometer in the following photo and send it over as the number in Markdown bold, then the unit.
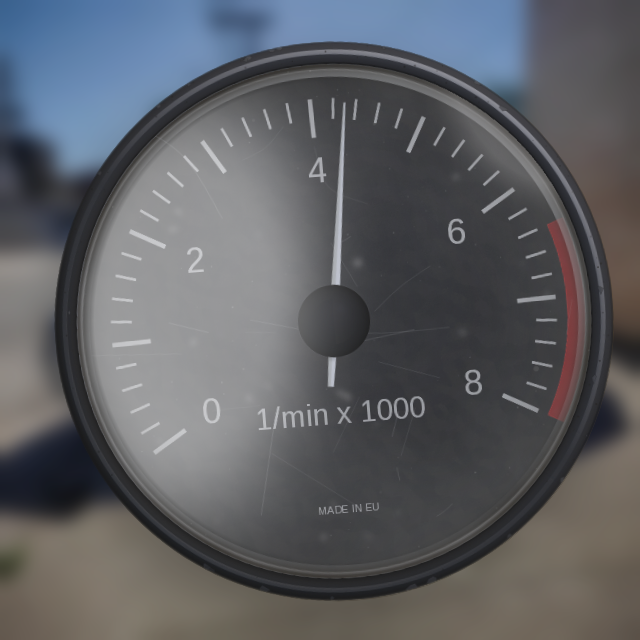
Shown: **4300** rpm
